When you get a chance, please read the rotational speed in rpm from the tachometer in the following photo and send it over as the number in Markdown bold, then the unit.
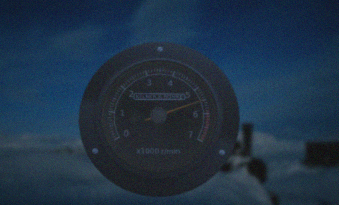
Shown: **5500** rpm
